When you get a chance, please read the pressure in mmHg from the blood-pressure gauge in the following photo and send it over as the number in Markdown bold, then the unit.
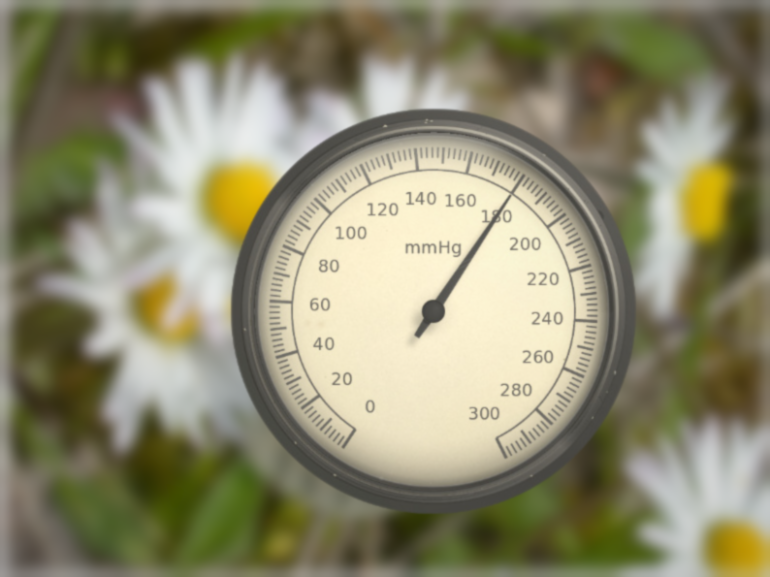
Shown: **180** mmHg
